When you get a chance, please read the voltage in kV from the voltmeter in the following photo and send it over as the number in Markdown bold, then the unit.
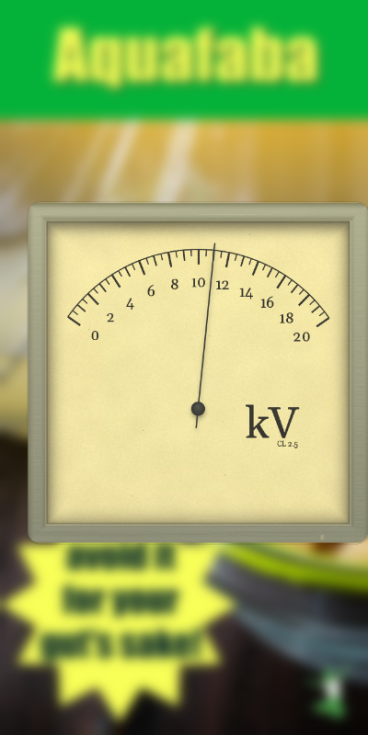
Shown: **11** kV
